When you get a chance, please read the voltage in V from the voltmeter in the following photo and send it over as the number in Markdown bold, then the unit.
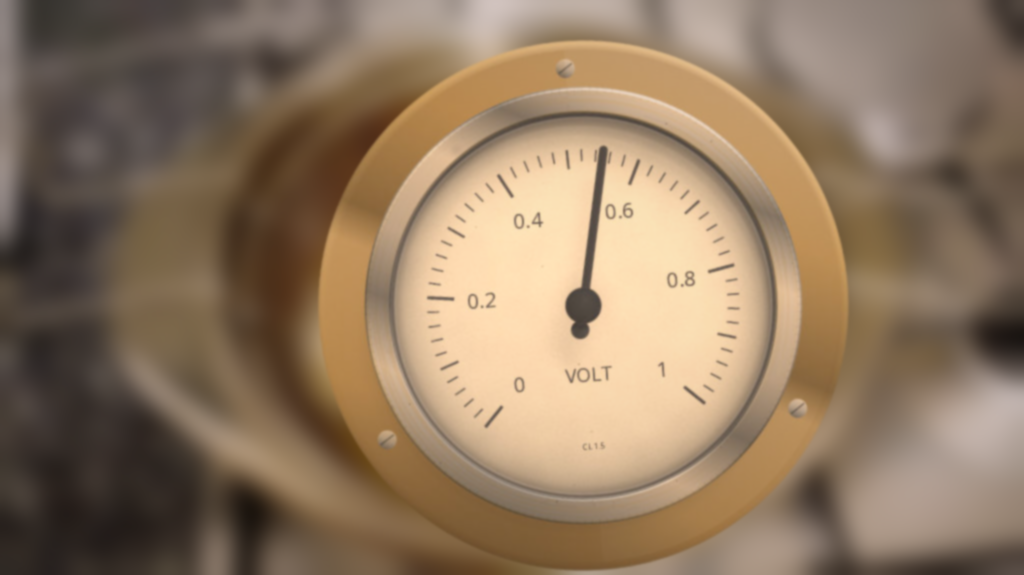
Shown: **0.55** V
